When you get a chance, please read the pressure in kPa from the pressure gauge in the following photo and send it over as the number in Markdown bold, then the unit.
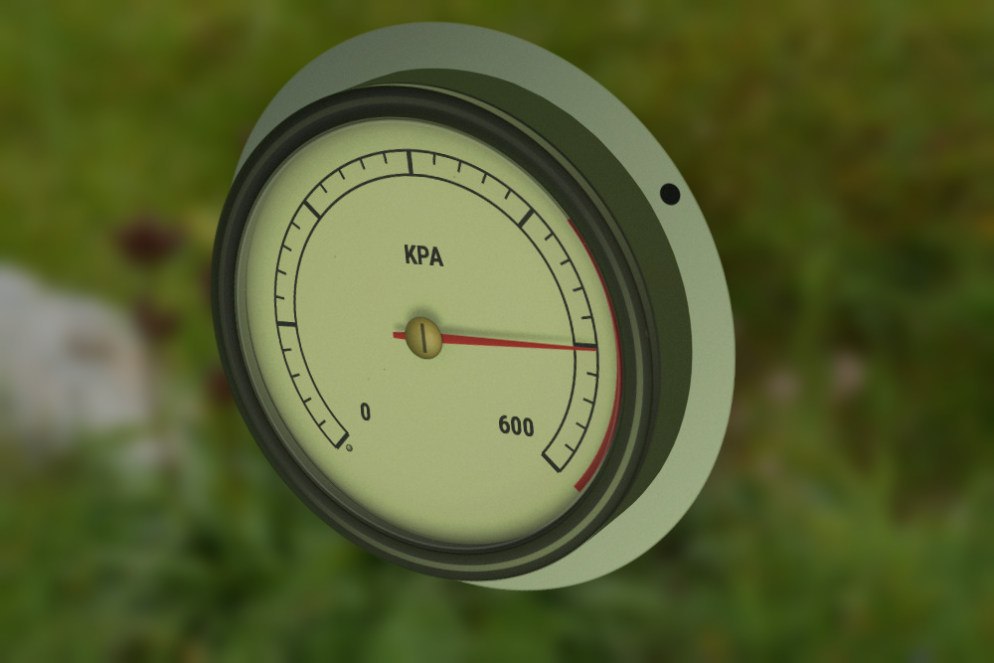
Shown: **500** kPa
